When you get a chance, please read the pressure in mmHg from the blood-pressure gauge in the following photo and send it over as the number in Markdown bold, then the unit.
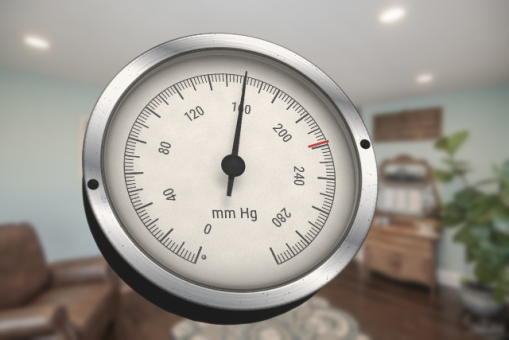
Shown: **160** mmHg
